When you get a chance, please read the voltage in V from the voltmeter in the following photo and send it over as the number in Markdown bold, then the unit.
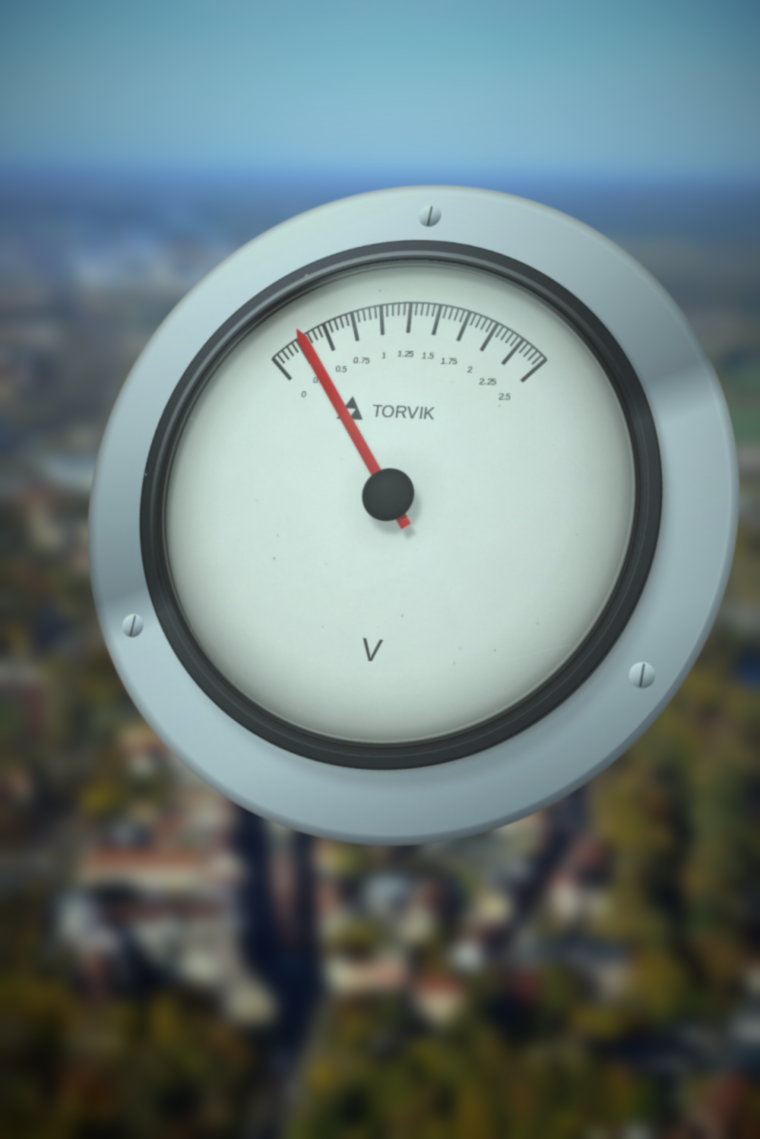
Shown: **0.3** V
